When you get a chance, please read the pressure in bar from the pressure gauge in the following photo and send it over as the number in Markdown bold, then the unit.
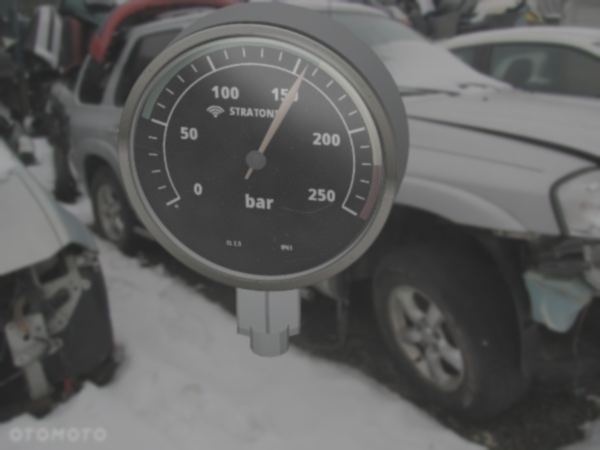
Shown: **155** bar
